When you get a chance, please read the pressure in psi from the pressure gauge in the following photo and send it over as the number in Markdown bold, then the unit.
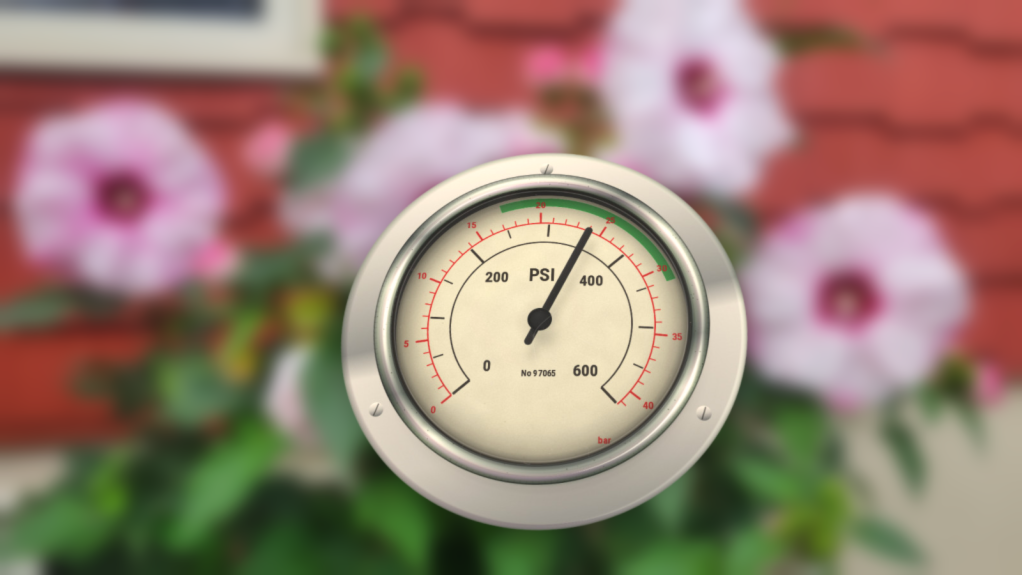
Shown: **350** psi
